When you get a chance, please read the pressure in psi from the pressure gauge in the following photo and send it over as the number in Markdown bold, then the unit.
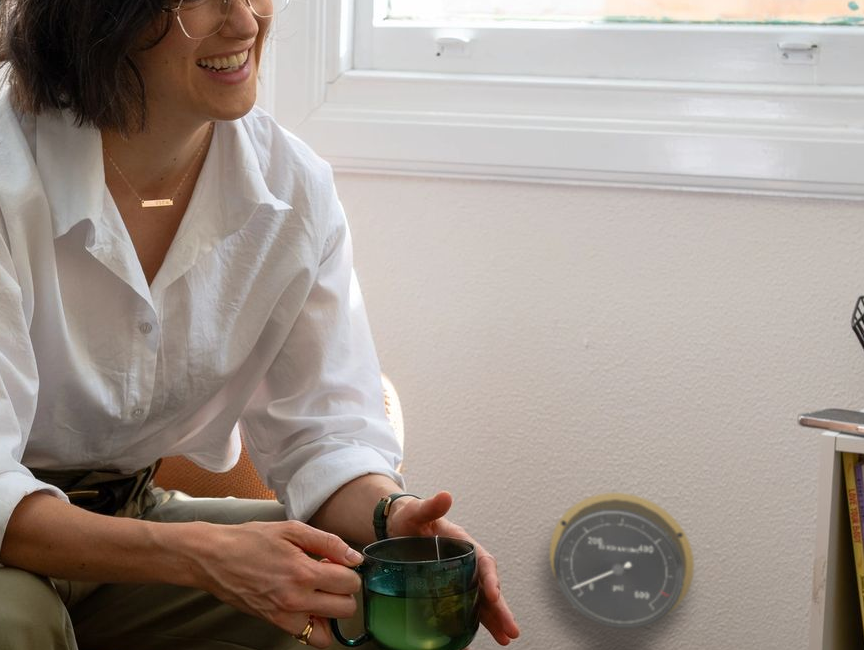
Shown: **25** psi
